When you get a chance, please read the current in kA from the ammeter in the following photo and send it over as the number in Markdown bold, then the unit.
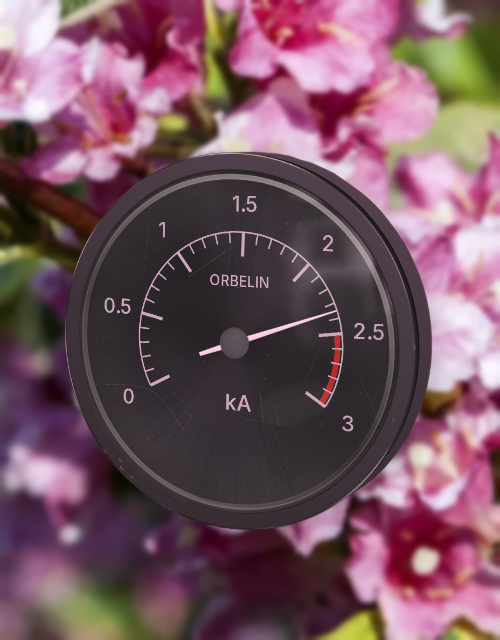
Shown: **2.35** kA
